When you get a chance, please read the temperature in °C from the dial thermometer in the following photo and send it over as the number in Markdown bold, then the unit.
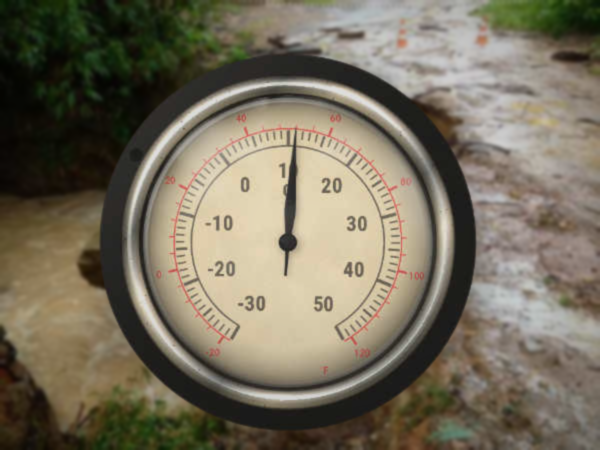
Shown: **11** °C
